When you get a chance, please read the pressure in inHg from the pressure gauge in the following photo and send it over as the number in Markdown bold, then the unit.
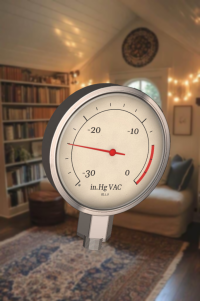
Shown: **-24** inHg
